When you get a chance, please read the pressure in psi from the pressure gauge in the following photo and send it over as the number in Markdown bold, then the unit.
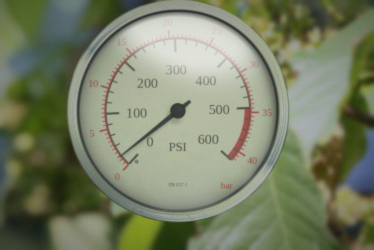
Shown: **20** psi
